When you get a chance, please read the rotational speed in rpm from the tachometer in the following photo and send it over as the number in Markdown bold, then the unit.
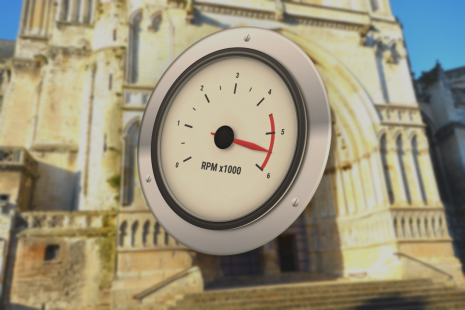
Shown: **5500** rpm
